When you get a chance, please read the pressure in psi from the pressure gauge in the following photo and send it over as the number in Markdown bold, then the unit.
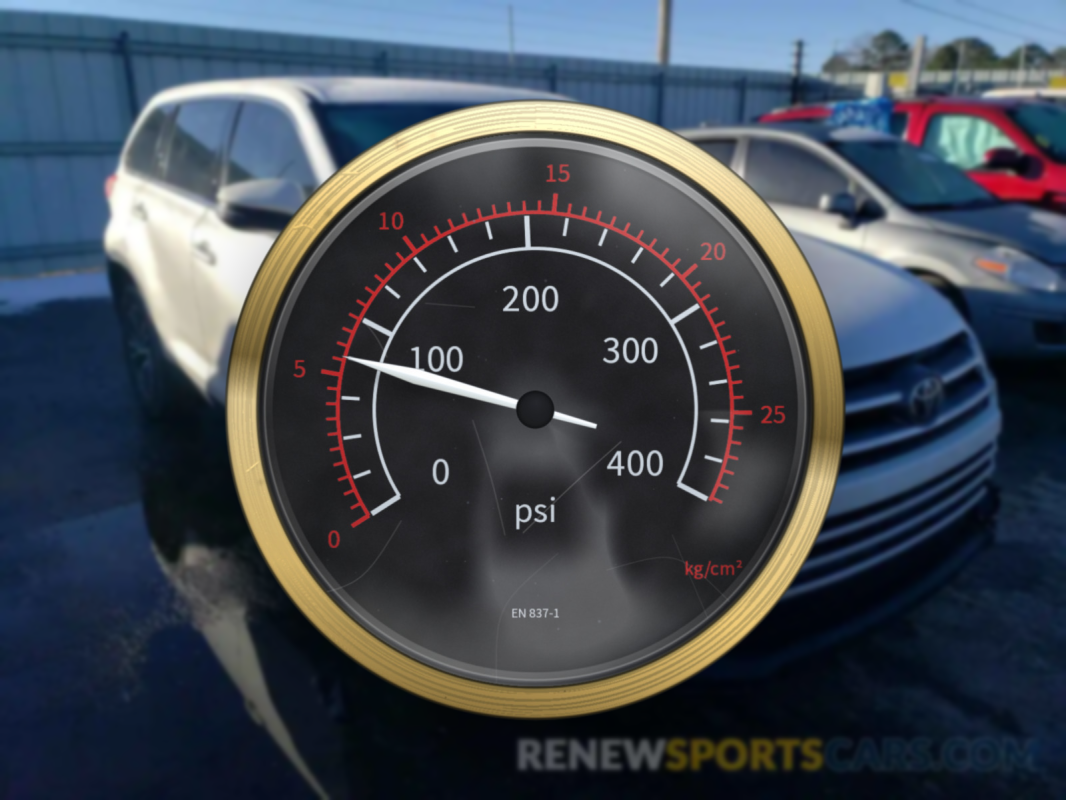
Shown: **80** psi
